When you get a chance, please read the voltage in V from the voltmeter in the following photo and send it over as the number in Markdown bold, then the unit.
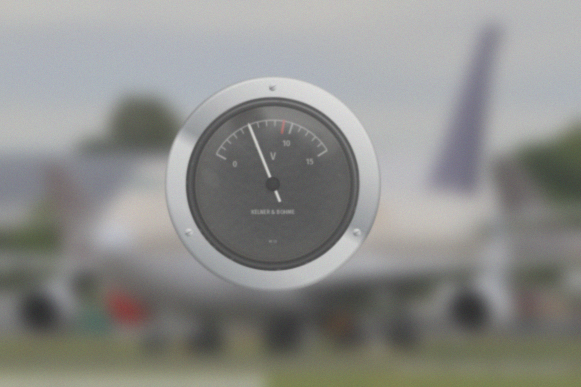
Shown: **5** V
